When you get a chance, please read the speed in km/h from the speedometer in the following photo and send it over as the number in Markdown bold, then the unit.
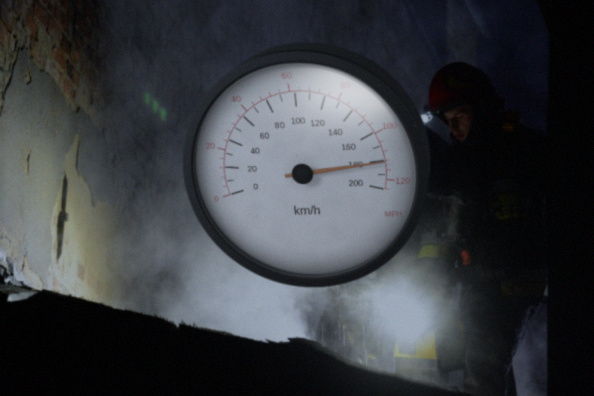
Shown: **180** km/h
